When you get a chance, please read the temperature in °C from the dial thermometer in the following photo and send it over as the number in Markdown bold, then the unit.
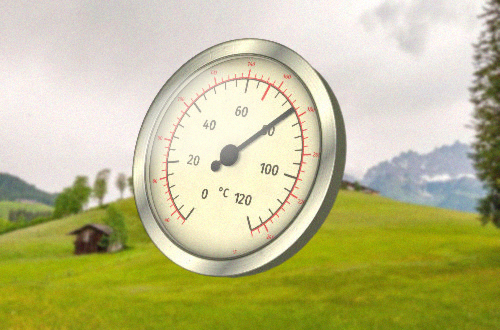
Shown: **80** °C
